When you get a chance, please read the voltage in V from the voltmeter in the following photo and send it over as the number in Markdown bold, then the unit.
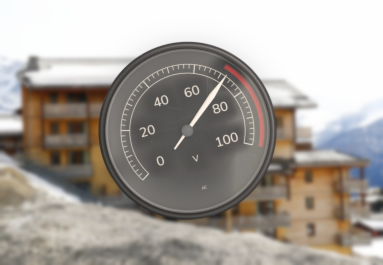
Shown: **72** V
